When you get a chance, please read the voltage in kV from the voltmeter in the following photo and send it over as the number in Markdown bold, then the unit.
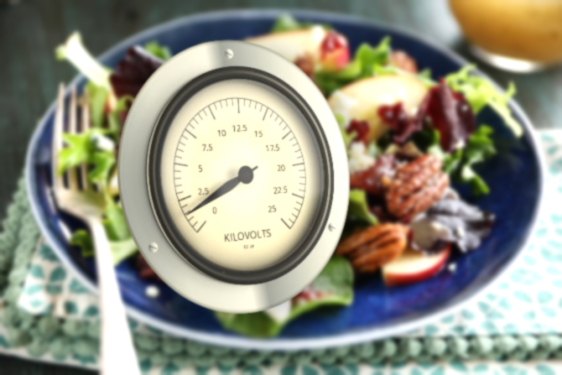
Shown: **1.5** kV
